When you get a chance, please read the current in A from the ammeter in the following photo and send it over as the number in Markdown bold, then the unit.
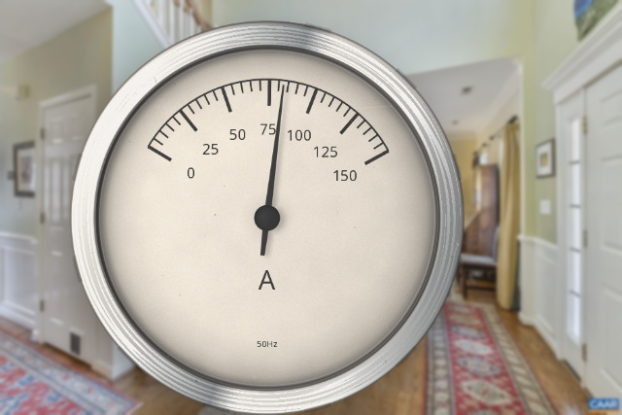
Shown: **82.5** A
